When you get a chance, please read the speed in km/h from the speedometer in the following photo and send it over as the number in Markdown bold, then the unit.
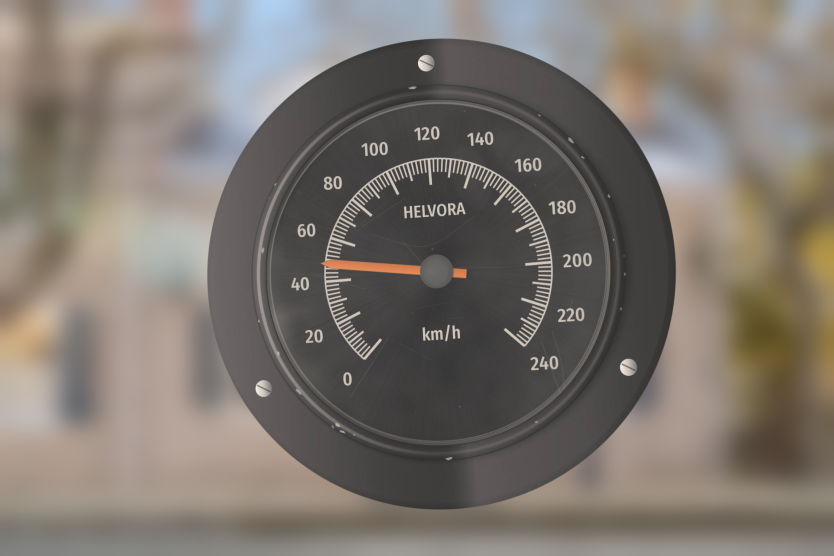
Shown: **48** km/h
